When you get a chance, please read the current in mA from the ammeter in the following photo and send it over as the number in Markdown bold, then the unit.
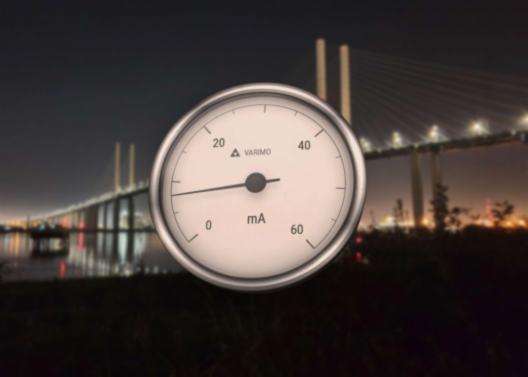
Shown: **7.5** mA
